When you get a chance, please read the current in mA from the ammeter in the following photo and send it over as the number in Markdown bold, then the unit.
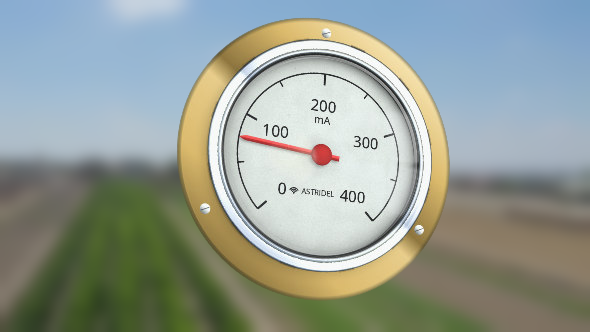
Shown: **75** mA
